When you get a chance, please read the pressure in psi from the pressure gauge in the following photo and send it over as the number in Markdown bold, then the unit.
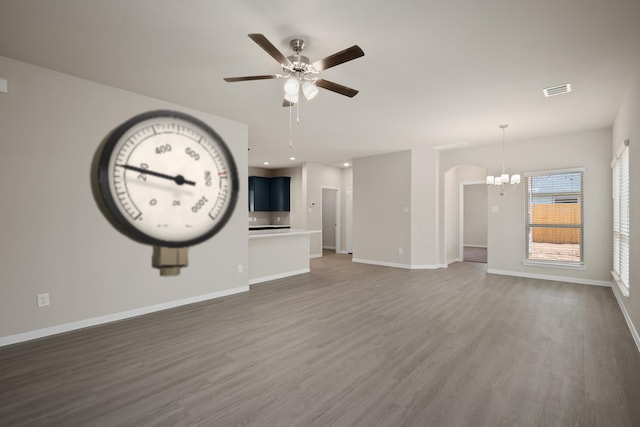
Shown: **200** psi
